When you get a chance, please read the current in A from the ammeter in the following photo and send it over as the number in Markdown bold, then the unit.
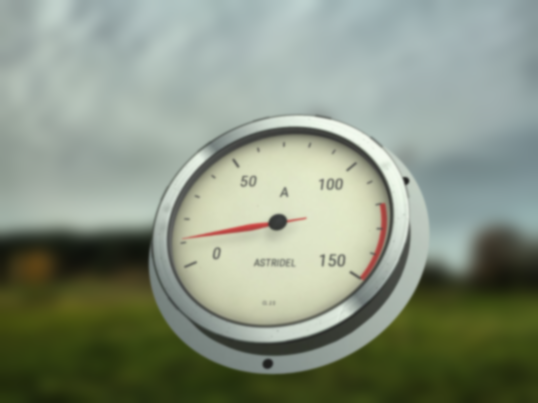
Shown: **10** A
